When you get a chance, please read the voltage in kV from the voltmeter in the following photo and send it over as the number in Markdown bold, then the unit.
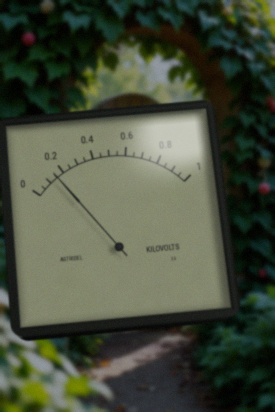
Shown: **0.15** kV
